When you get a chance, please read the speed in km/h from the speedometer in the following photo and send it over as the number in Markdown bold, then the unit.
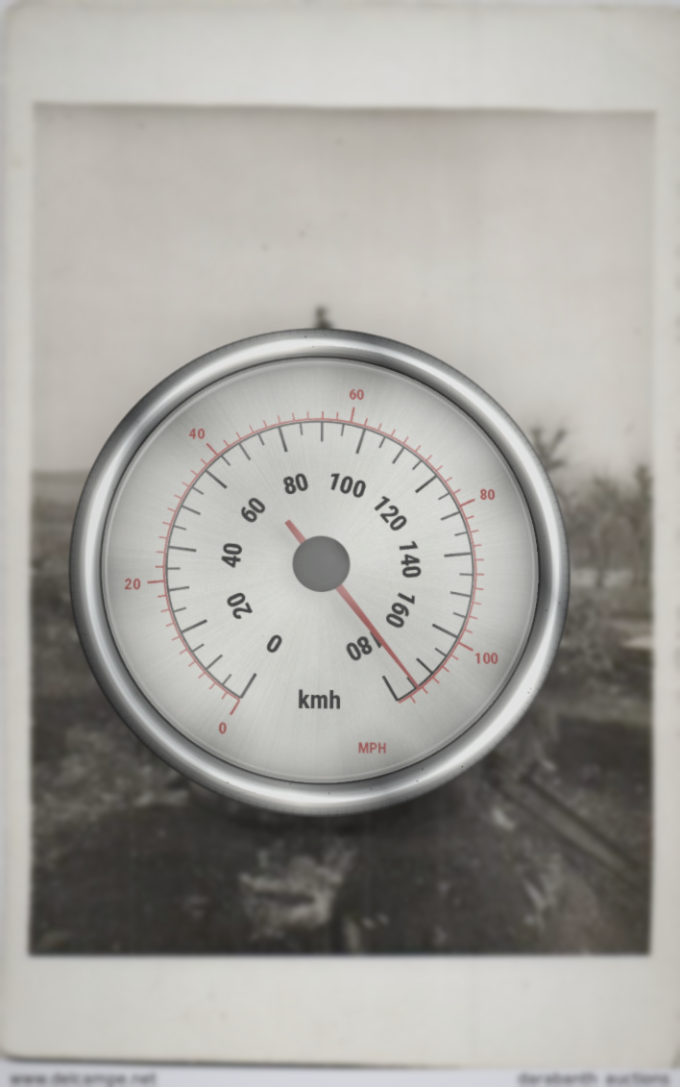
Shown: **175** km/h
